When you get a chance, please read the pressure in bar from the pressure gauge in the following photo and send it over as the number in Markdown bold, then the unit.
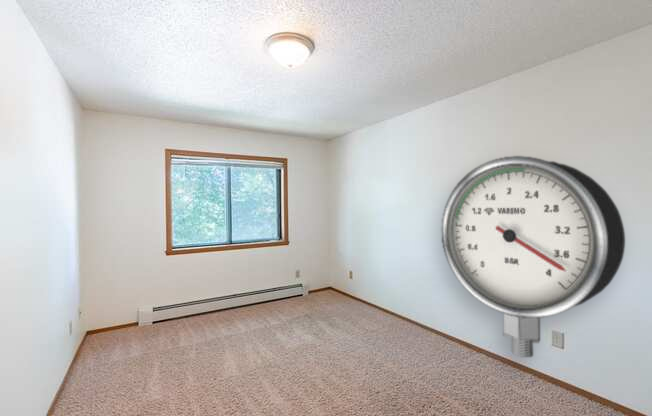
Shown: **3.8** bar
